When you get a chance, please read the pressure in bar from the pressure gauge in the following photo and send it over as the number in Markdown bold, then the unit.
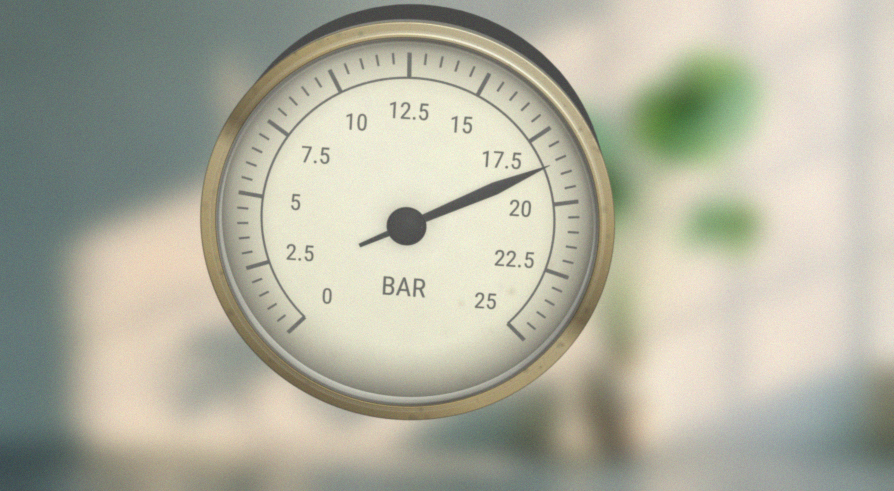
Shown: **18.5** bar
